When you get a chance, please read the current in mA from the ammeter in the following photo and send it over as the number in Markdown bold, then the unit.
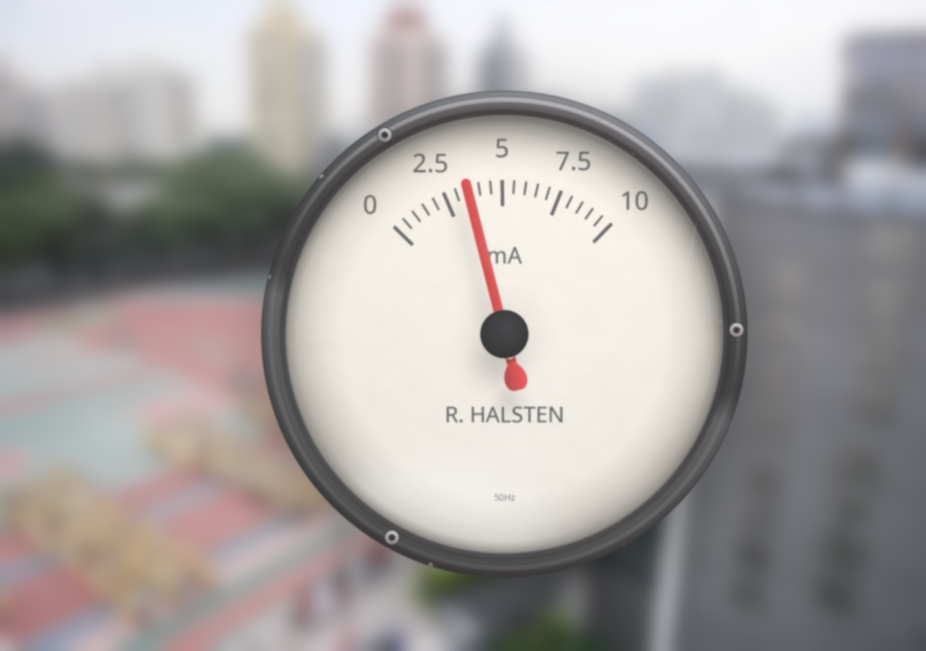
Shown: **3.5** mA
